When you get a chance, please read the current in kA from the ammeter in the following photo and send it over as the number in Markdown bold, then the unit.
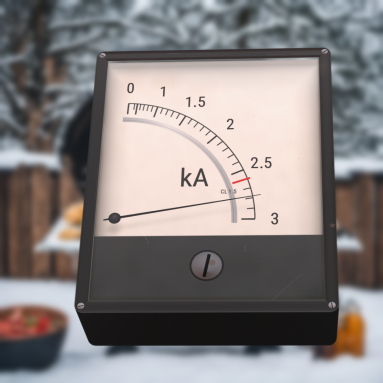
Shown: **2.8** kA
